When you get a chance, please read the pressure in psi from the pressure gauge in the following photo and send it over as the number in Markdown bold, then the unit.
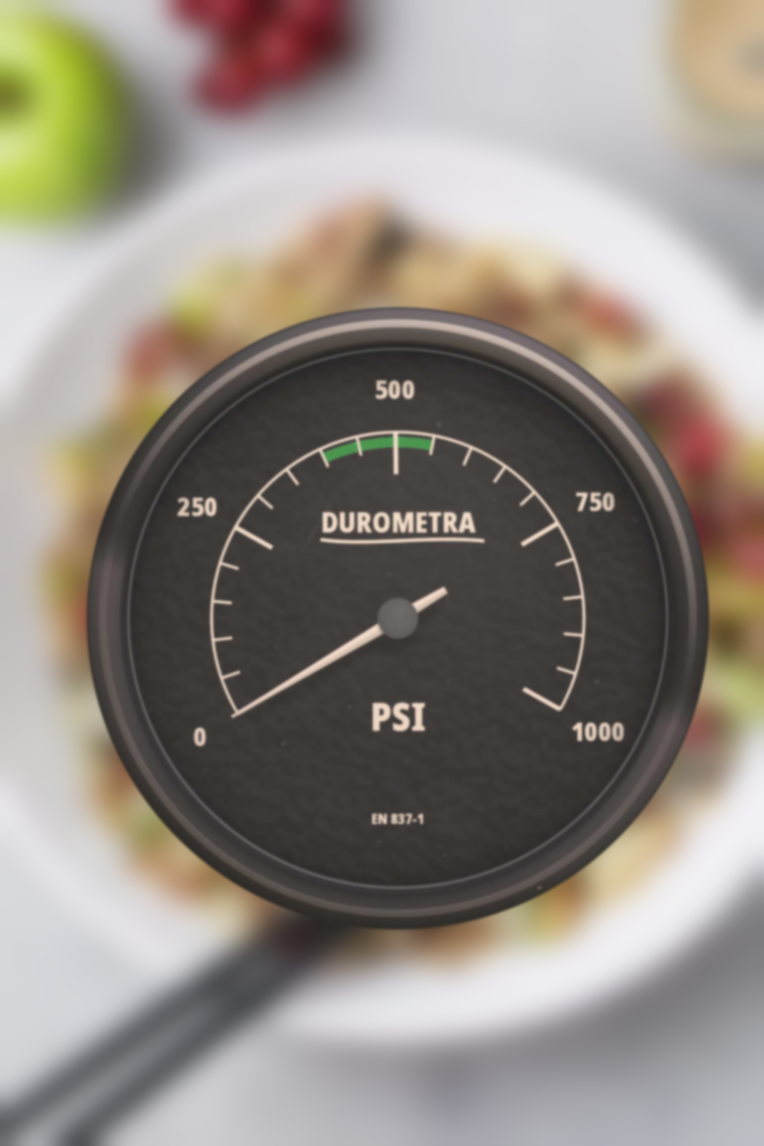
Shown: **0** psi
